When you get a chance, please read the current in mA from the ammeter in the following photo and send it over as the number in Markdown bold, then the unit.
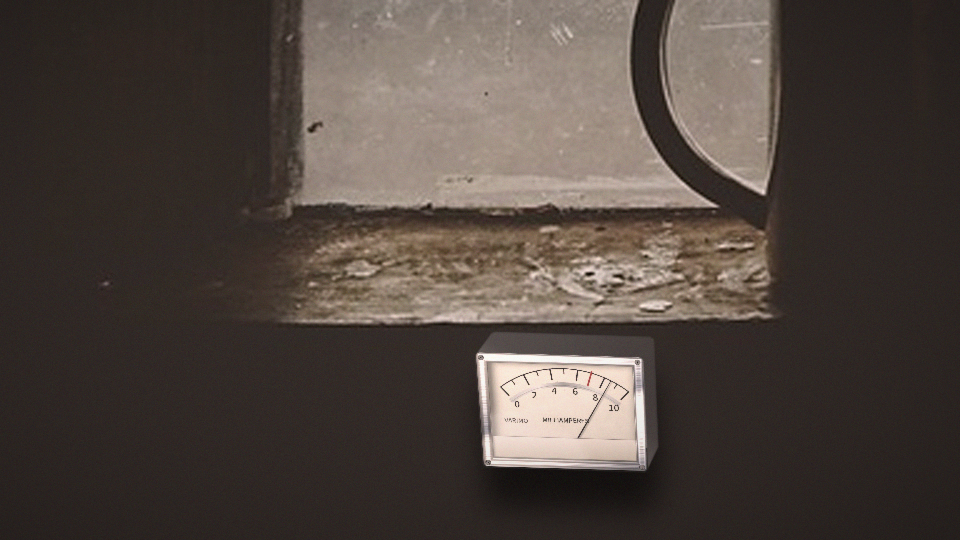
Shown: **8.5** mA
